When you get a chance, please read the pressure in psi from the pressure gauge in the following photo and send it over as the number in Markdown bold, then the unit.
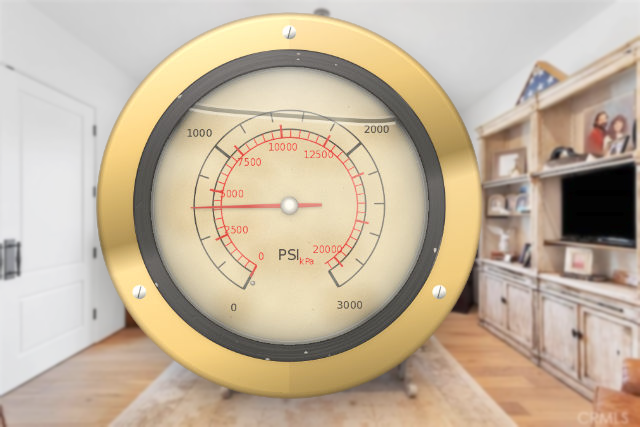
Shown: **600** psi
